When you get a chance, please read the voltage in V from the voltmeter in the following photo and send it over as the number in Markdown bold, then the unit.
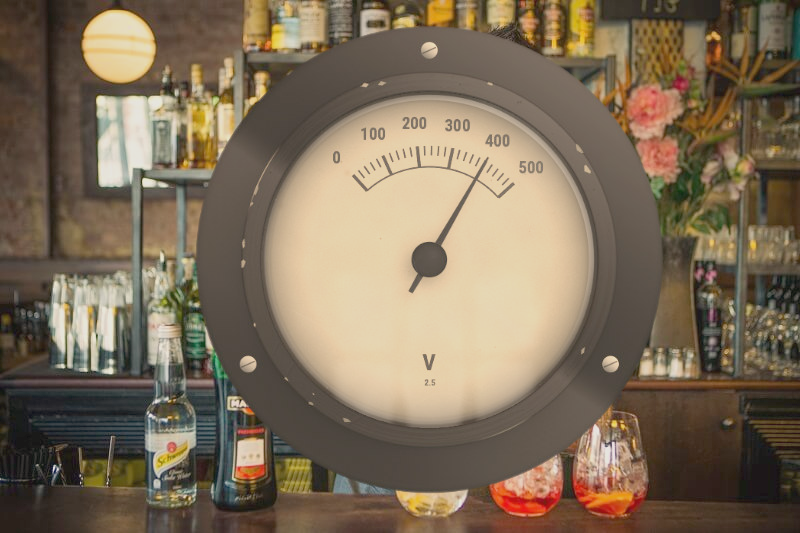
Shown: **400** V
